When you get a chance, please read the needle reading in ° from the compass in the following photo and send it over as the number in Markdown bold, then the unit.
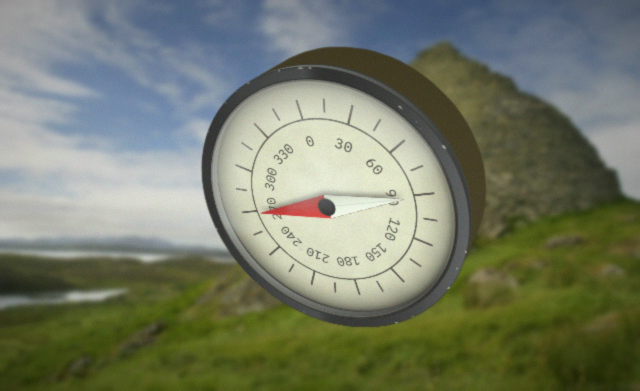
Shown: **270** °
